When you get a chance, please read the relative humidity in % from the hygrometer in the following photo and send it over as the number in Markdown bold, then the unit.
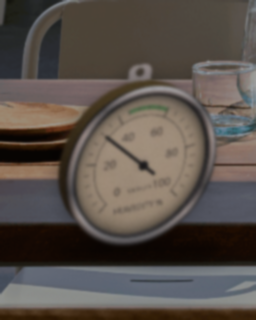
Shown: **32** %
